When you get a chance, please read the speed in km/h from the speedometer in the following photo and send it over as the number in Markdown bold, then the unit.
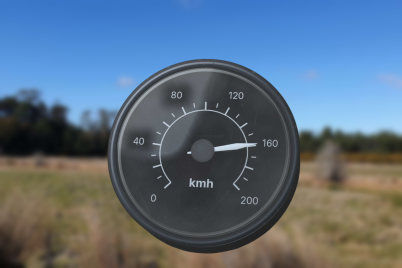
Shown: **160** km/h
